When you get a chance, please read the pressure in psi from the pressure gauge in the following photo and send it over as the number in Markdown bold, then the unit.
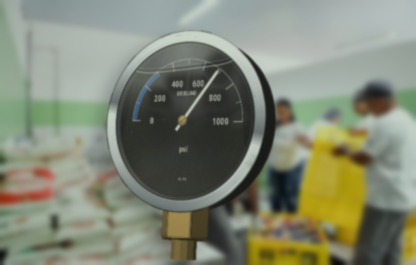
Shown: **700** psi
